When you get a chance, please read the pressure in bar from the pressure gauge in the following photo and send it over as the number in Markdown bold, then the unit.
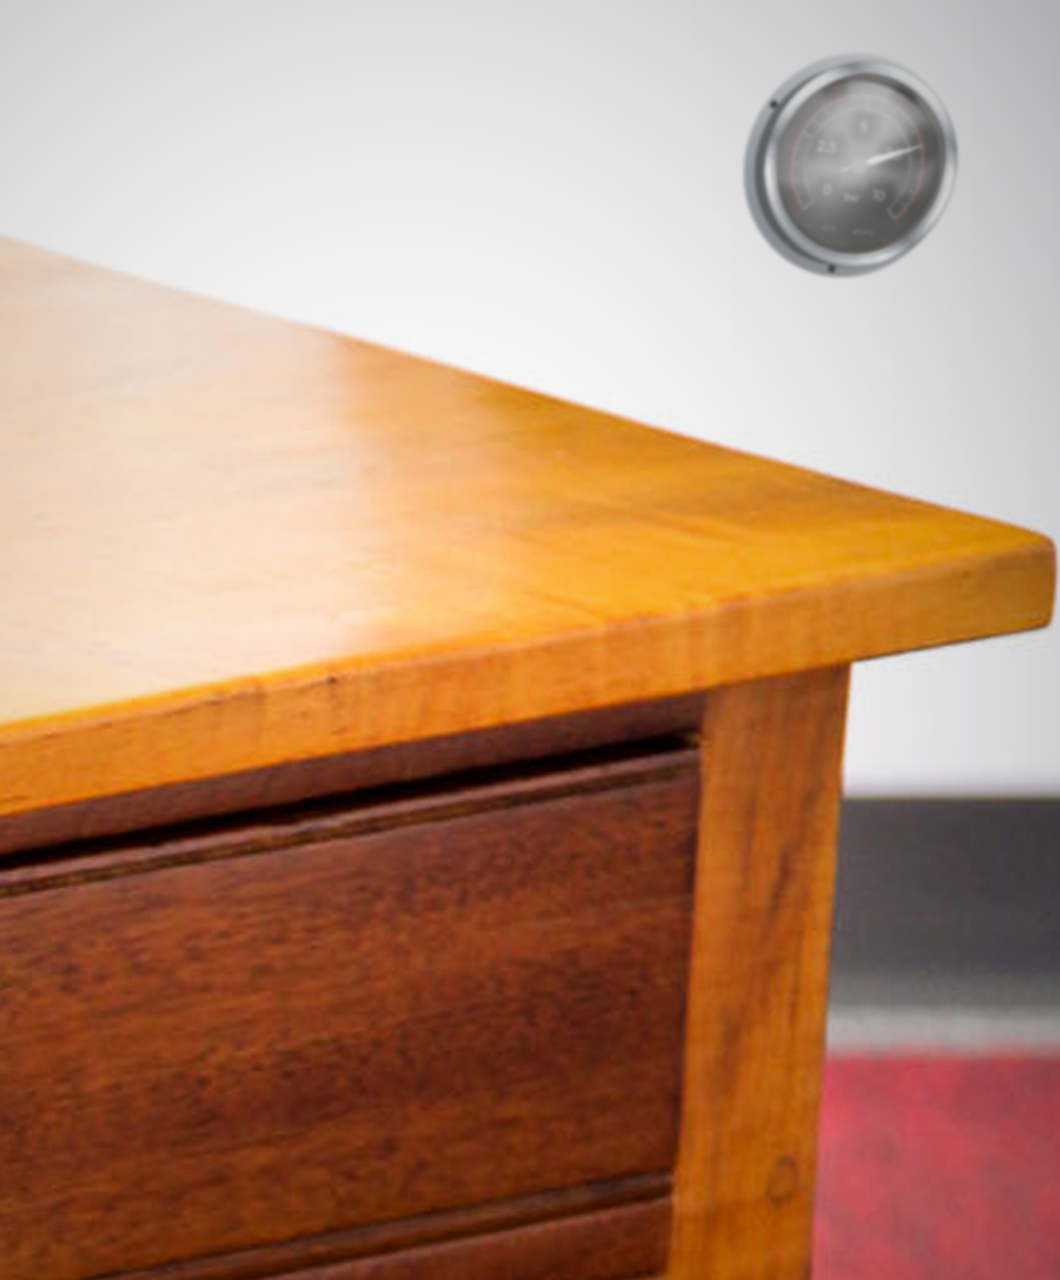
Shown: **7.5** bar
